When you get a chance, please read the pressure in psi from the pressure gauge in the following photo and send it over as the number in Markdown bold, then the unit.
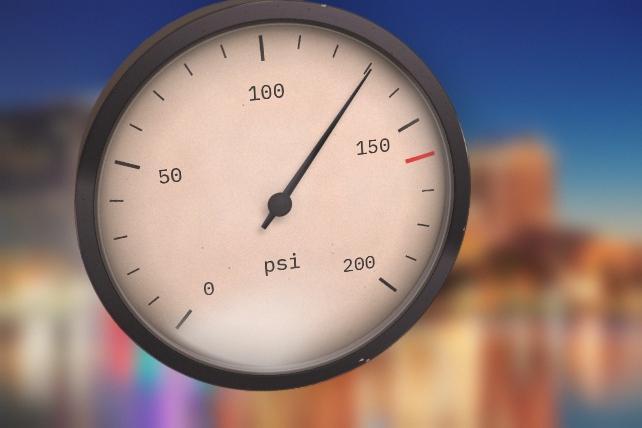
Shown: **130** psi
